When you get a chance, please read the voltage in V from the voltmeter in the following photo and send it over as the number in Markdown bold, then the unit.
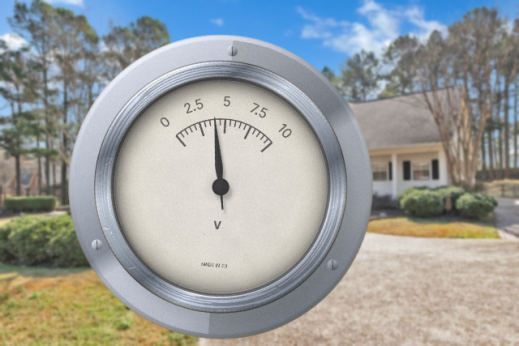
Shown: **4** V
